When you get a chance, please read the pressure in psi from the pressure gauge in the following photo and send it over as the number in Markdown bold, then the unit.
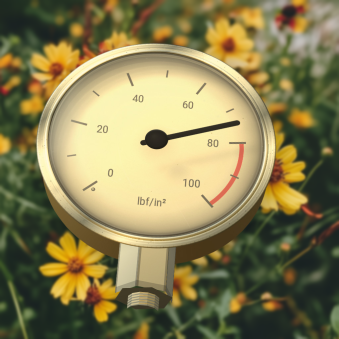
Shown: **75** psi
